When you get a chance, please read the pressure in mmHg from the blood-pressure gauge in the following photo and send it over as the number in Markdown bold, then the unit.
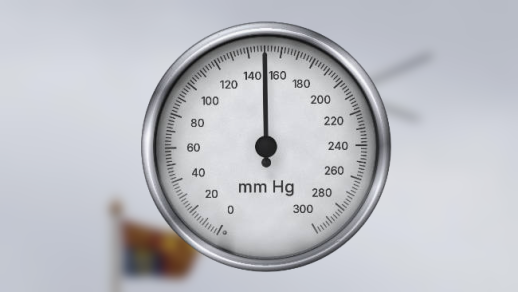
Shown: **150** mmHg
